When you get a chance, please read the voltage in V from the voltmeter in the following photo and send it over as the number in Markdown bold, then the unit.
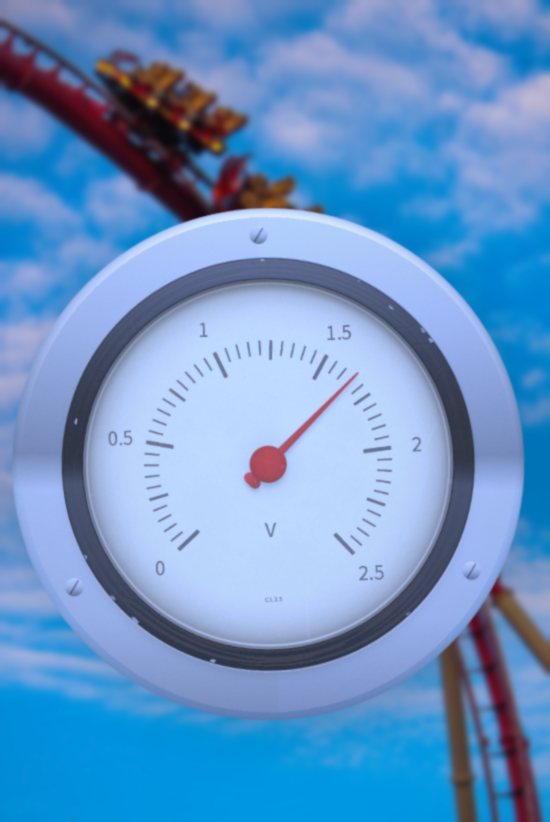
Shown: **1.65** V
